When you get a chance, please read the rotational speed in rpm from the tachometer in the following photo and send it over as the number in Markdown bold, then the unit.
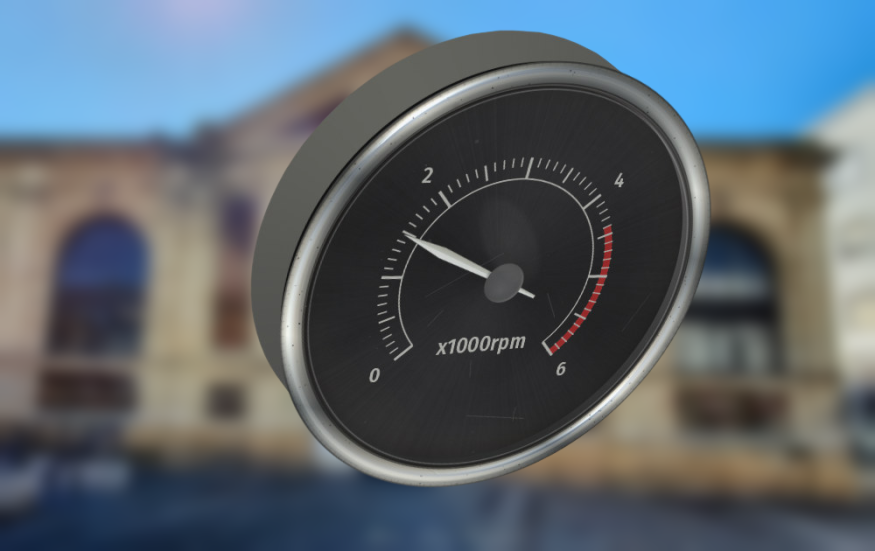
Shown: **1500** rpm
